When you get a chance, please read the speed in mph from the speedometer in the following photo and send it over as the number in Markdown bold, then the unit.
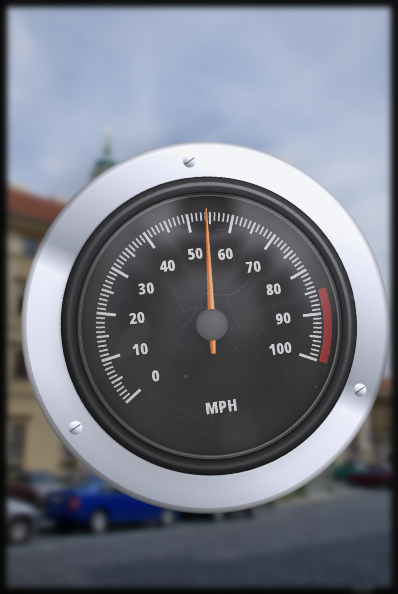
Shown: **54** mph
